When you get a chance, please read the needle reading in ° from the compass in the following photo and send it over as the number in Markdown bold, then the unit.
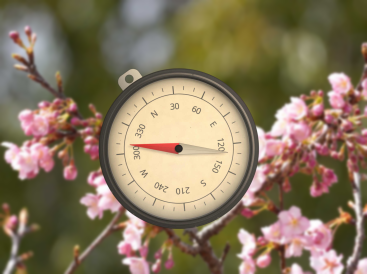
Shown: **310** °
